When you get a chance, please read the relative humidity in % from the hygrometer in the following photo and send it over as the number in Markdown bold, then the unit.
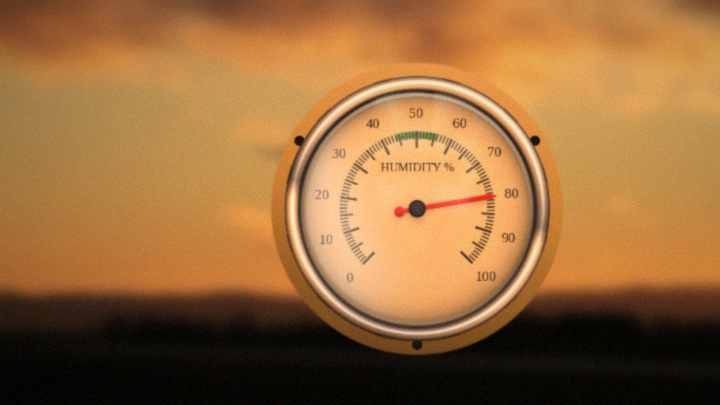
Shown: **80** %
